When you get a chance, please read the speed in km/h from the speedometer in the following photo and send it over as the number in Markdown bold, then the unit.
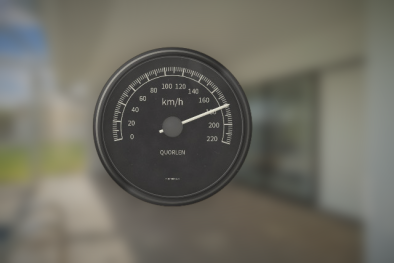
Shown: **180** km/h
